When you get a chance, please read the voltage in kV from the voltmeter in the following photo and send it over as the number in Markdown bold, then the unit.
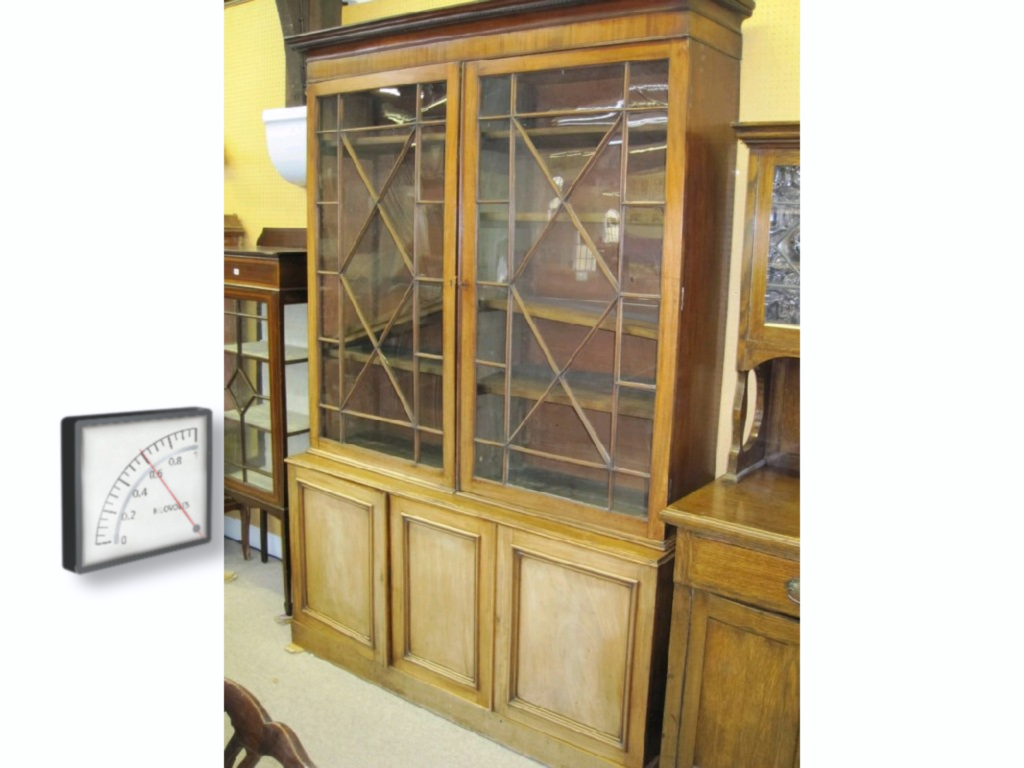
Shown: **0.6** kV
